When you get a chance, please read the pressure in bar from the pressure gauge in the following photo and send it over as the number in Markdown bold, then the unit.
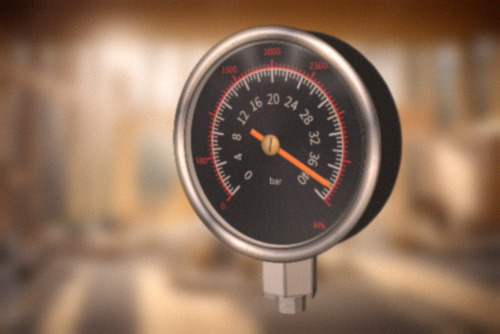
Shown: **38** bar
